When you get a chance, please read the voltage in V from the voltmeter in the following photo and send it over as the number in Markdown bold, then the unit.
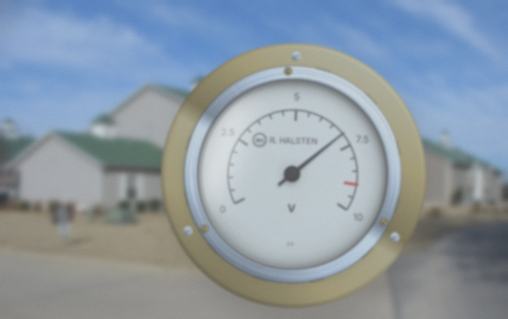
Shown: **7** V
